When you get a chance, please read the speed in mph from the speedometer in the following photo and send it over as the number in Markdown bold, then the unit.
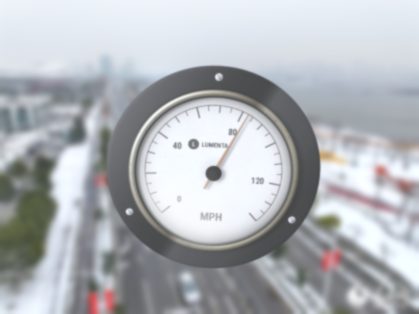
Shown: **82.5** mph
